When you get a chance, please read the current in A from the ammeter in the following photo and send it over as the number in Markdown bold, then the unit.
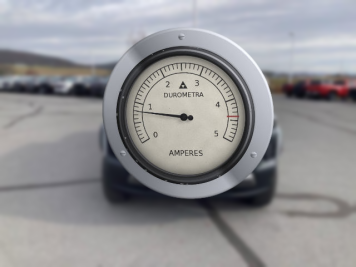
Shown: **0.8** A
